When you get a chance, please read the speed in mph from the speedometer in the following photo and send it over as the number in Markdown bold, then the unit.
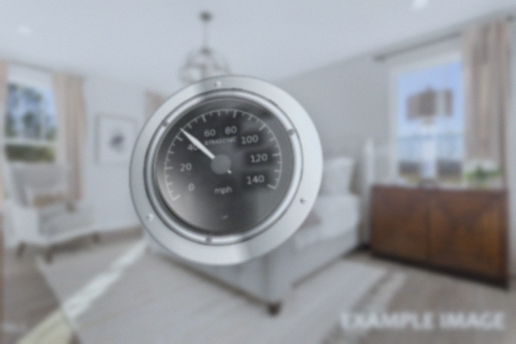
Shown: **45** mph
